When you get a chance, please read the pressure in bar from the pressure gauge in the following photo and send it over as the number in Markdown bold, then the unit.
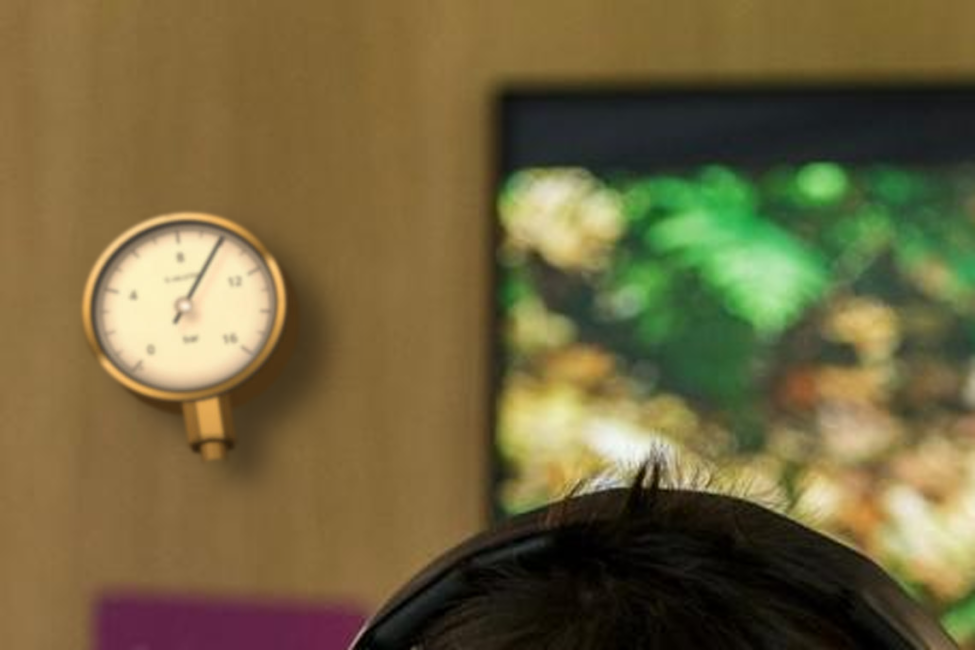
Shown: **10** bar
